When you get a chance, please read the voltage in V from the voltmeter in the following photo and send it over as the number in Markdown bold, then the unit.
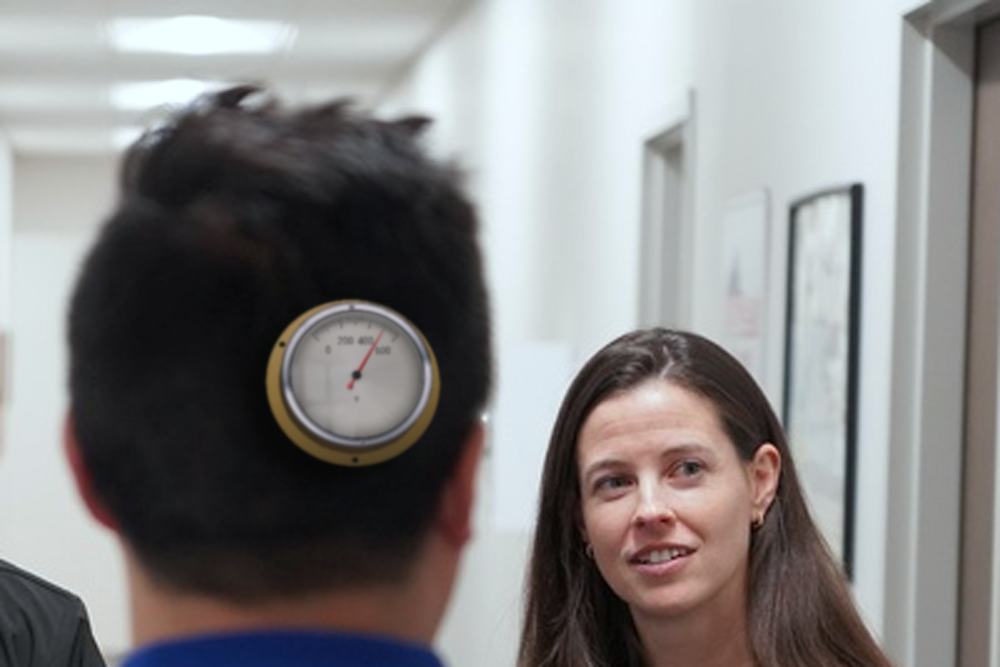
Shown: **500** V
